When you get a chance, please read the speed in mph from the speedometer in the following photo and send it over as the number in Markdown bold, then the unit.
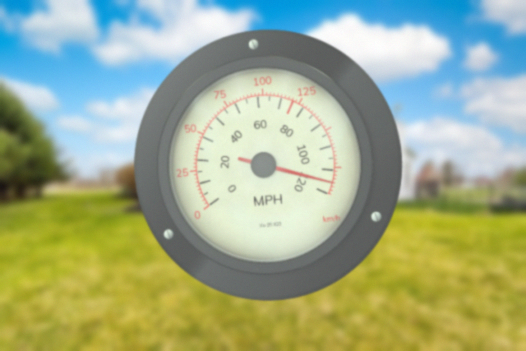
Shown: **115** mph
